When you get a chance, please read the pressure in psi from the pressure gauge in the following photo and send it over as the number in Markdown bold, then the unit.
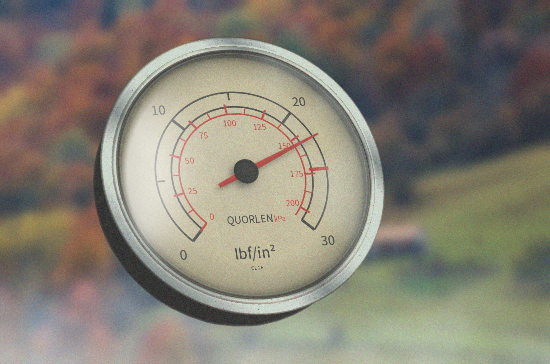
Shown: **22.5** psi
